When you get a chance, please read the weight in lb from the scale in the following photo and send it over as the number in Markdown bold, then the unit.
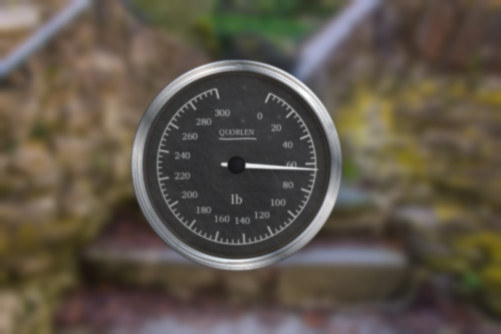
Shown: **64** lb
